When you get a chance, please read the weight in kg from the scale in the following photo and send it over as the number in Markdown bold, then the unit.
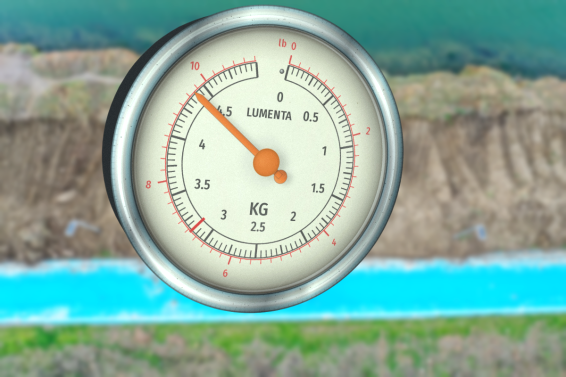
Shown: **4.4** kg
